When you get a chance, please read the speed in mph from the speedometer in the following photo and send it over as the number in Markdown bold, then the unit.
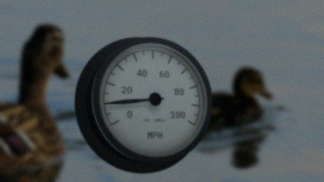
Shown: **10** mph
